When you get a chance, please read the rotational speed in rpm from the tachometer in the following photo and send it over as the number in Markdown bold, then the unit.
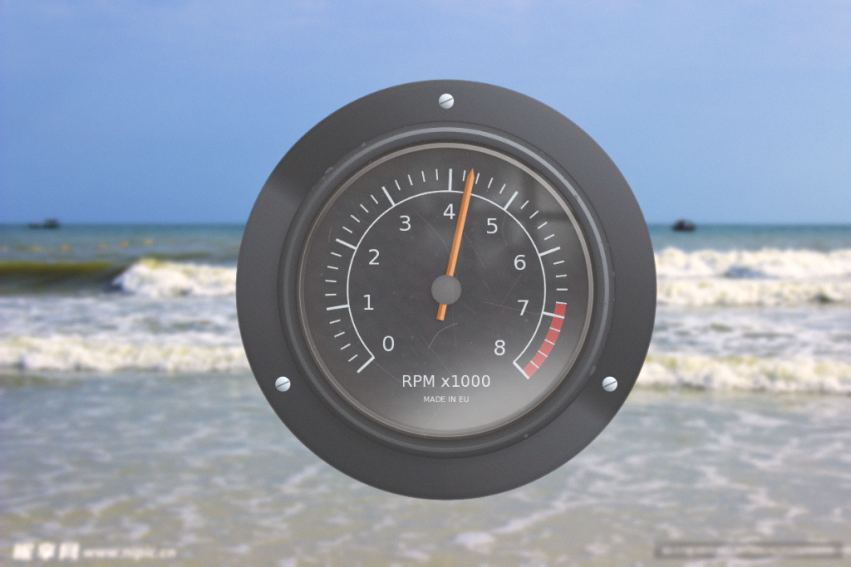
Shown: **4300** rpm
